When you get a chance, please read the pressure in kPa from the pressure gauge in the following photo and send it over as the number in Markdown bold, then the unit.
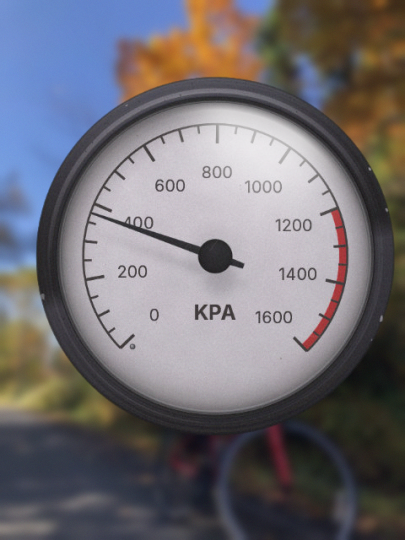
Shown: **375** kPa
